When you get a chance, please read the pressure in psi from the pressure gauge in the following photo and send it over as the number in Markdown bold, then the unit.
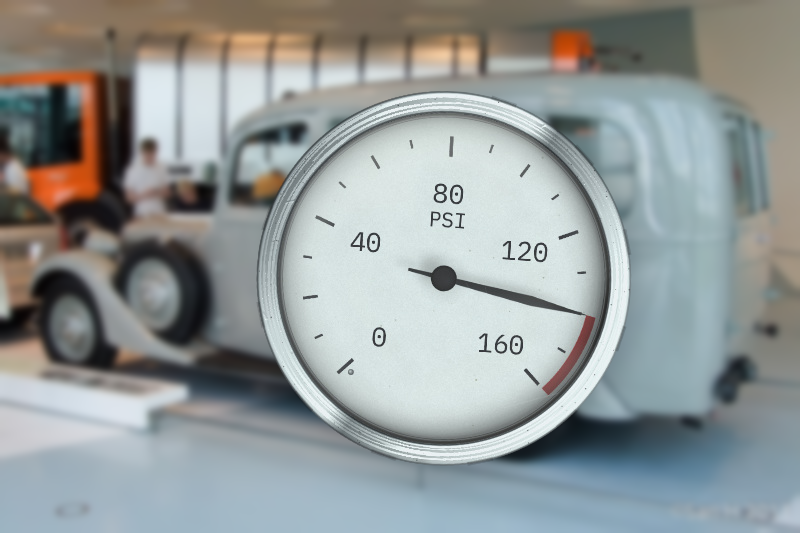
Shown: **140** psi
